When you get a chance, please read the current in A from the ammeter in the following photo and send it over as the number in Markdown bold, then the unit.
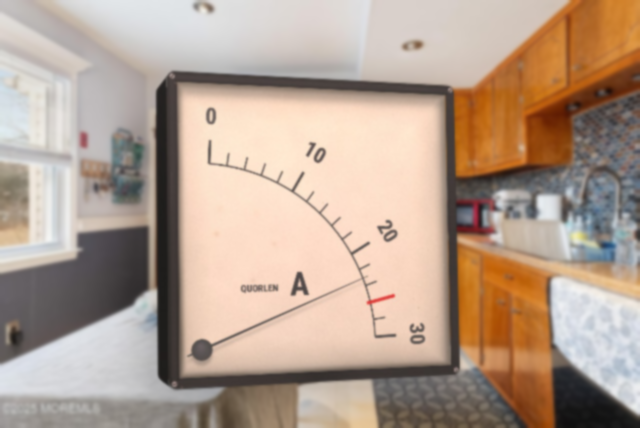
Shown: **23** A
